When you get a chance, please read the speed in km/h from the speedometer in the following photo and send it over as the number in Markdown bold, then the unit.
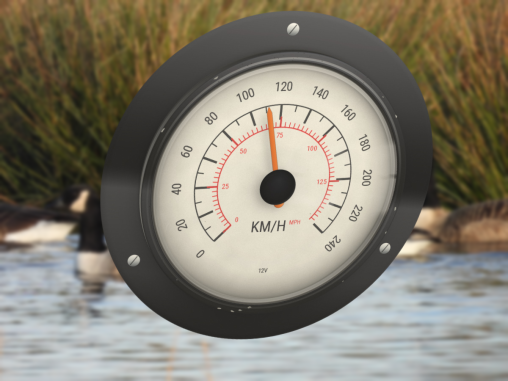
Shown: **110** km/h
